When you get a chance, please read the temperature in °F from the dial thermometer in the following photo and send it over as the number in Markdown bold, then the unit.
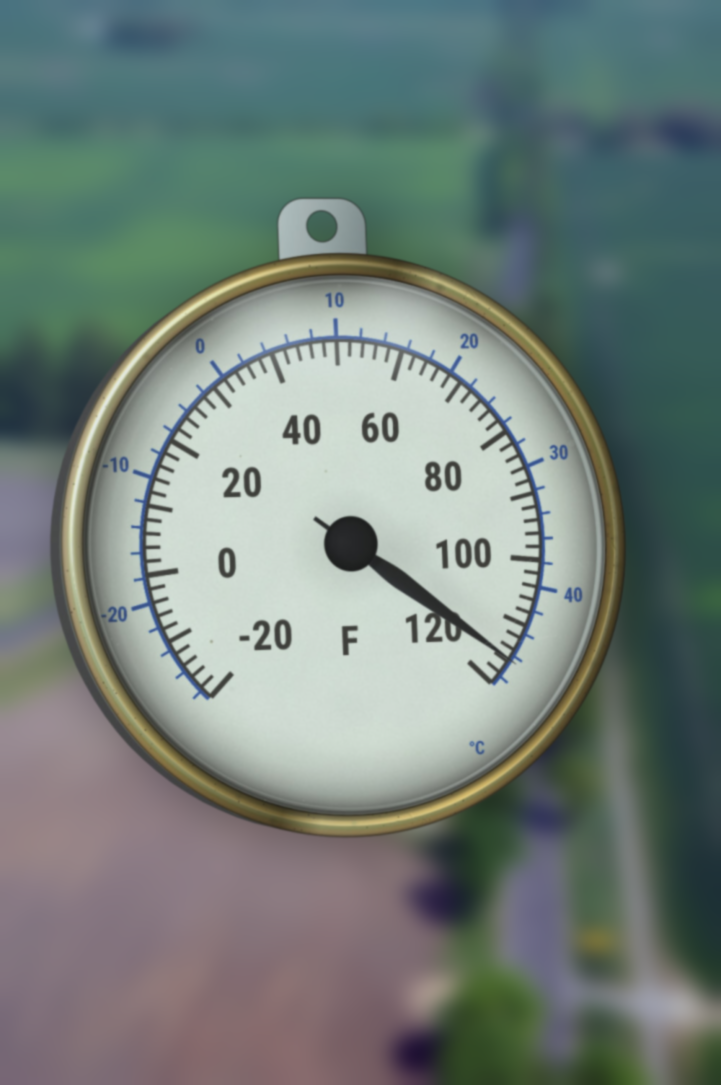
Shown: **116** °F
